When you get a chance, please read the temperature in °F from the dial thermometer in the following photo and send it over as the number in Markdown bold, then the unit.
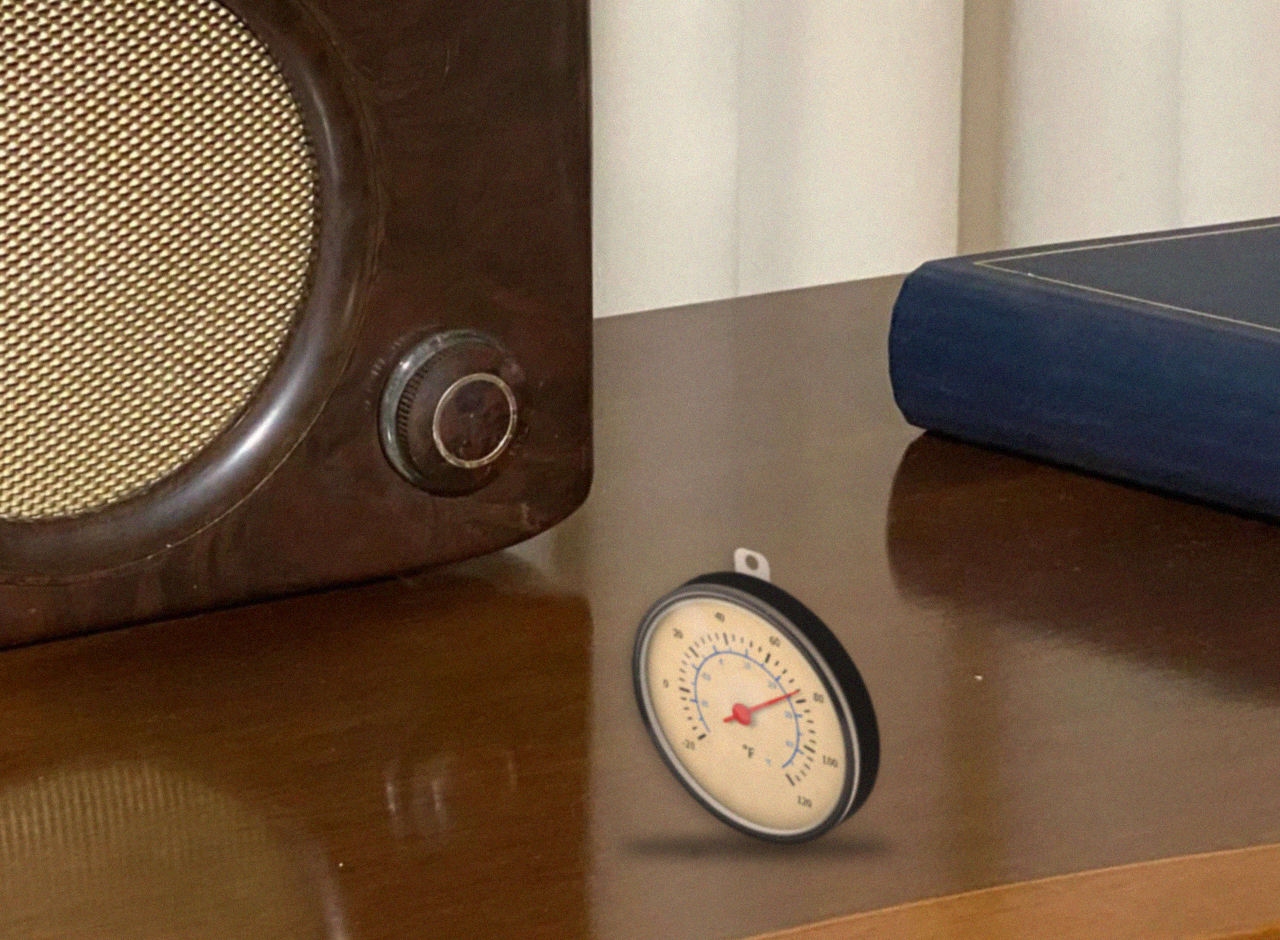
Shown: **76** °F
